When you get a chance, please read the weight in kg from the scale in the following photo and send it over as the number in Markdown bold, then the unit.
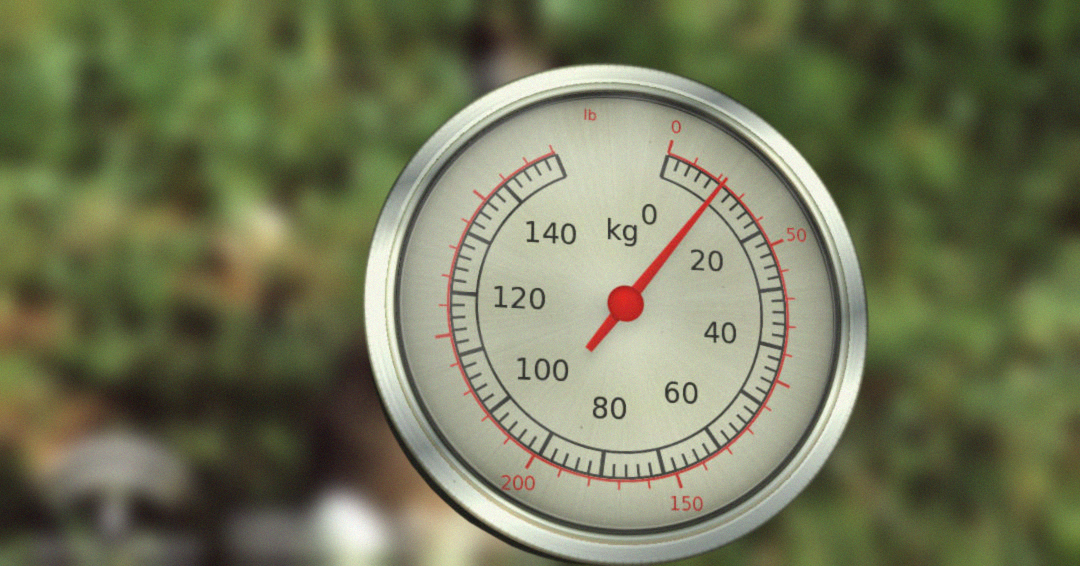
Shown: **10** kg
